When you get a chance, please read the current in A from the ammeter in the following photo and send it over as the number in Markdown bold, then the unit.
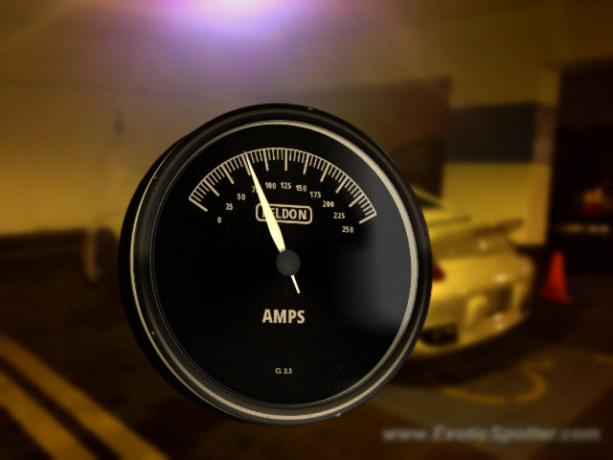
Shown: **75** A
